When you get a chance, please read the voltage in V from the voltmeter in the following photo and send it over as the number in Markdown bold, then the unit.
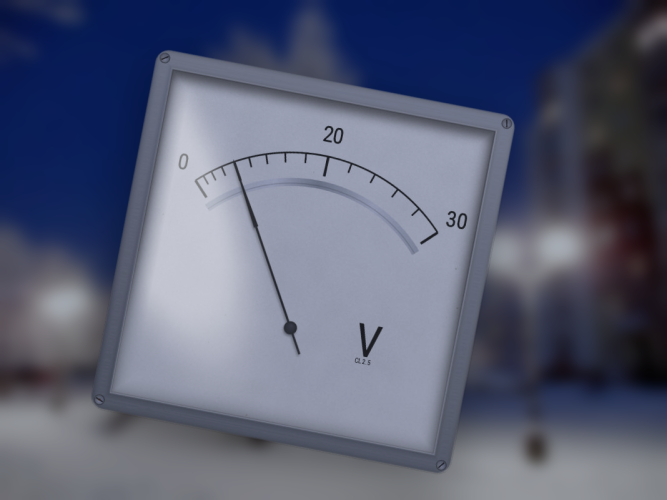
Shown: **10** V
